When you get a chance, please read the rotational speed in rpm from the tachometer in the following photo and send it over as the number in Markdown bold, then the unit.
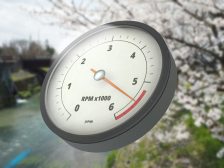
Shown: **5500** rpm
